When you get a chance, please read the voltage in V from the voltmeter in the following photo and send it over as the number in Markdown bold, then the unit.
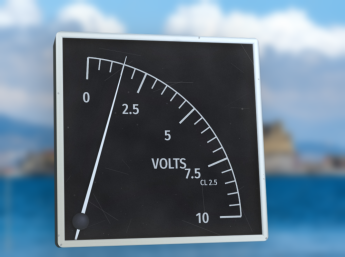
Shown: **1.5** V
